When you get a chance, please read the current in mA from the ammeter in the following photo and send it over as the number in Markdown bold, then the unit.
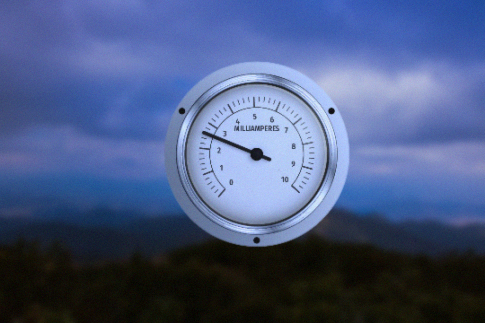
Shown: **2.6** mA
